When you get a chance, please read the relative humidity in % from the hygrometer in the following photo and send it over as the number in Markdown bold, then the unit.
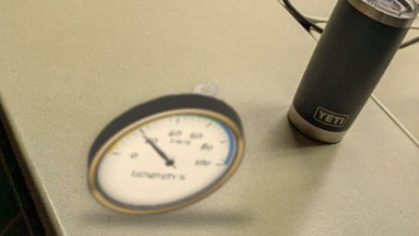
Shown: **20** %
